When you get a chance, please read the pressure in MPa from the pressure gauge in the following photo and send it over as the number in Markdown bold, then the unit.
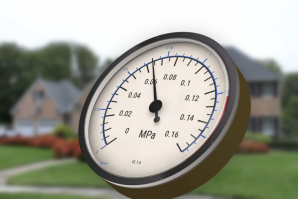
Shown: **0.065** MPa
